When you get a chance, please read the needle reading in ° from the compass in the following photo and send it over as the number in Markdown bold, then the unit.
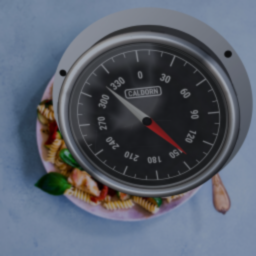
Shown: **140** °
